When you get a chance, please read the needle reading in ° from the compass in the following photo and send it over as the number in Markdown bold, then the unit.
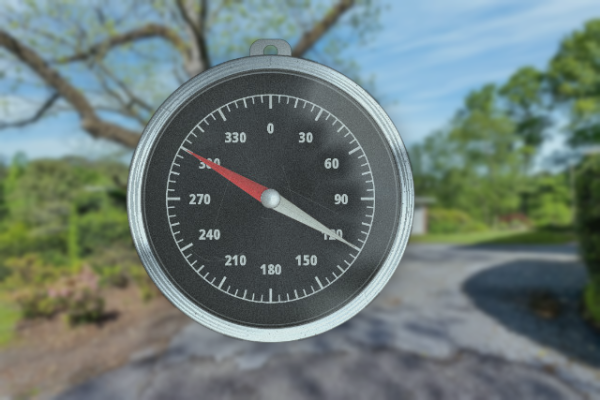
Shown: **300** °
